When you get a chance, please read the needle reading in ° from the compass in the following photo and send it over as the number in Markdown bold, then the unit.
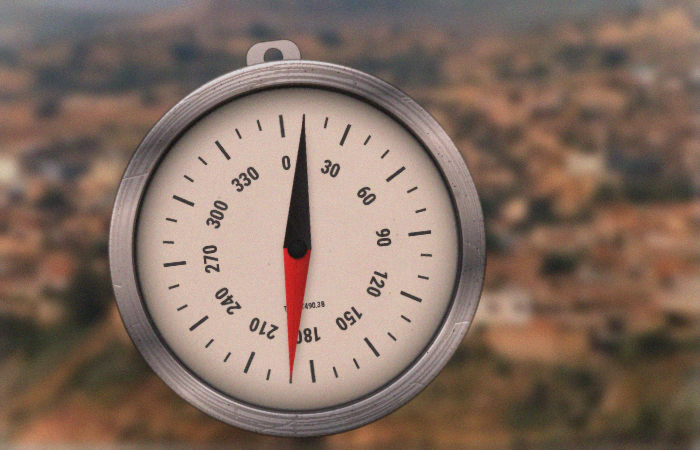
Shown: **190** °
